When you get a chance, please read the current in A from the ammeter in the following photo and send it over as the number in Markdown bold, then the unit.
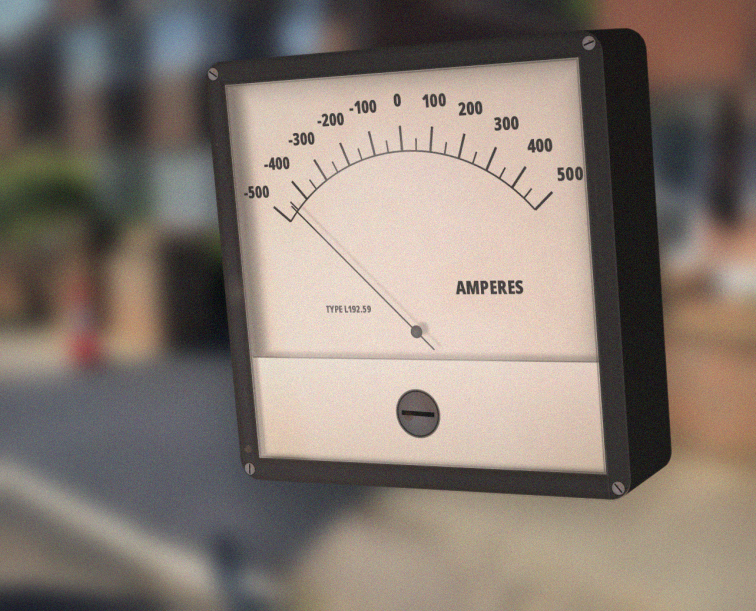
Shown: **-450** A
